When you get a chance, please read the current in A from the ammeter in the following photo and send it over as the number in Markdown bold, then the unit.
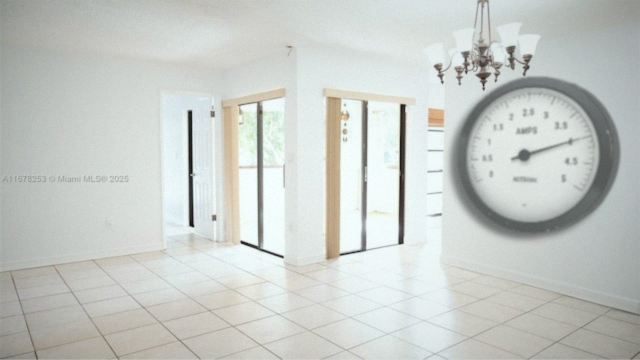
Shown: **4** A
